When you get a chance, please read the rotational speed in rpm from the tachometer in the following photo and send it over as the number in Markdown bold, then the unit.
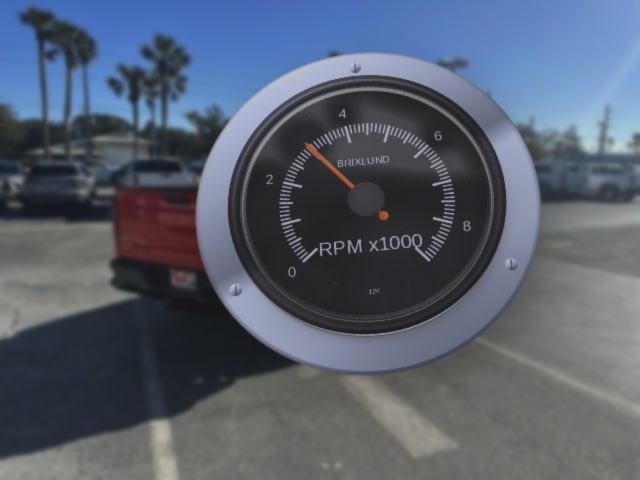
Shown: **3000** rpm
